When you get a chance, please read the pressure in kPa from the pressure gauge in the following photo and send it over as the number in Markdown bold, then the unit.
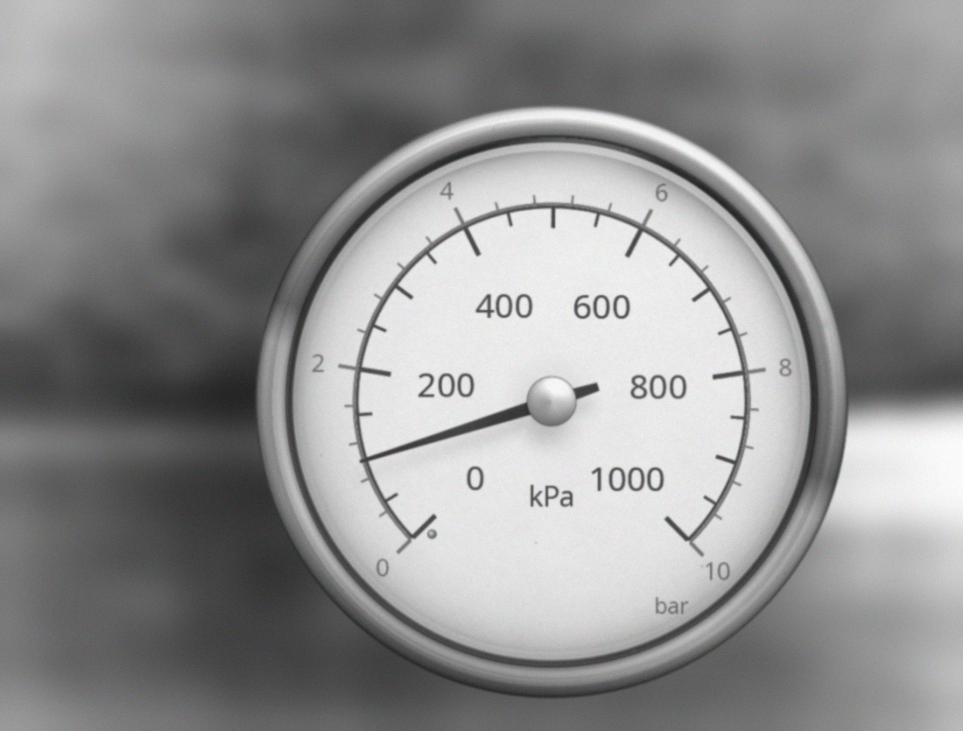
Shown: **100** kPa
